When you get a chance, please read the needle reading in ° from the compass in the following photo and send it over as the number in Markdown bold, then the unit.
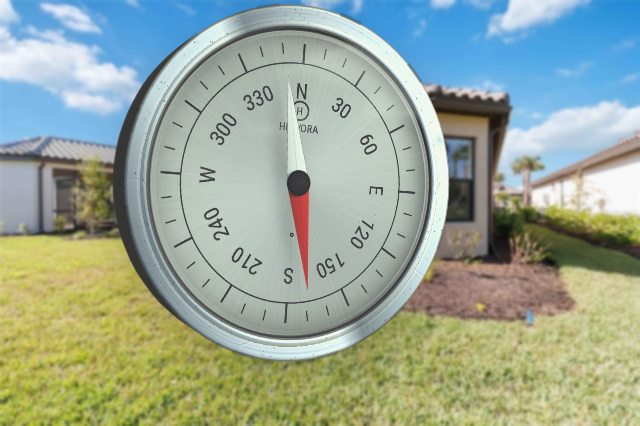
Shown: **170** °
